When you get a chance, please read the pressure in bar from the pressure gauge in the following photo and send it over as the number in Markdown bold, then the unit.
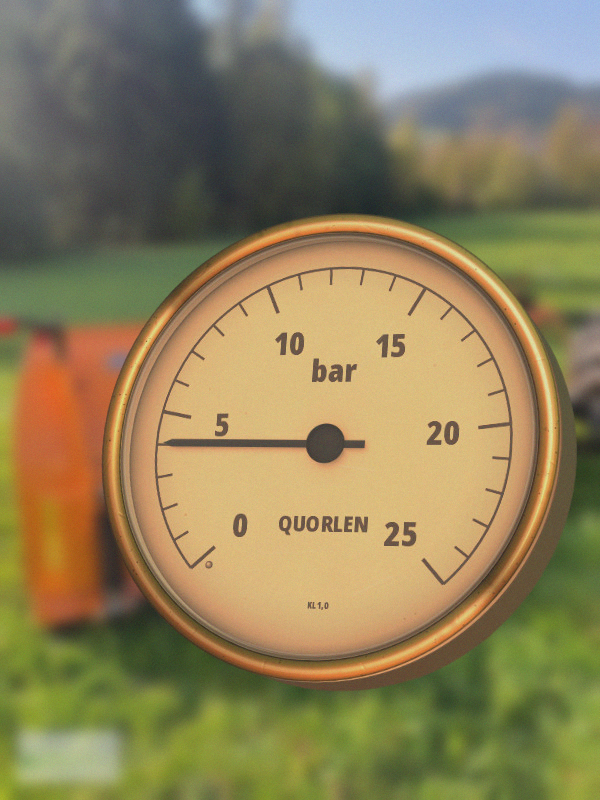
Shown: **4** bar
